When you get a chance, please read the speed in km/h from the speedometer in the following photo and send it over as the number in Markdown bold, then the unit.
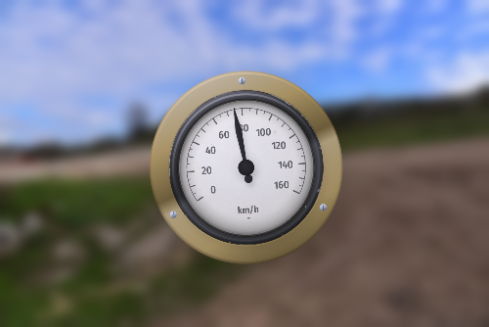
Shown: **75** km/h
